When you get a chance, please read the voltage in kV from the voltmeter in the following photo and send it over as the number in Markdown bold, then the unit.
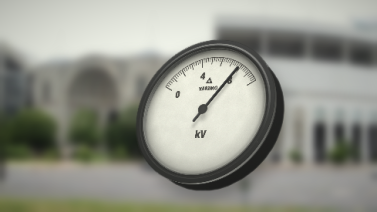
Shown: **8** kV
